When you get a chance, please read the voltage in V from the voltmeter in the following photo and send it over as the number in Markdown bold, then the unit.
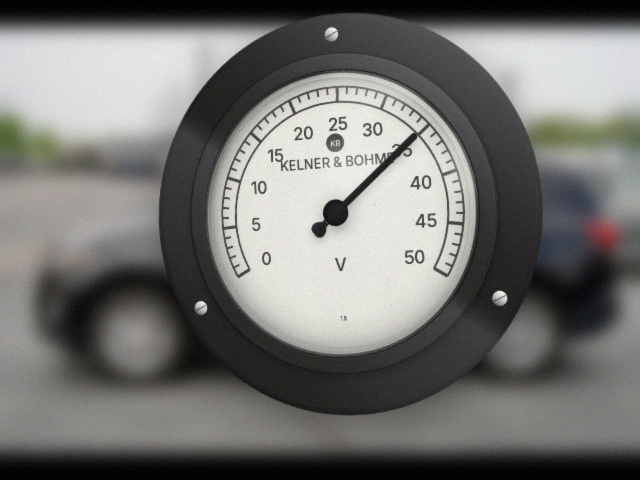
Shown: **35** V
